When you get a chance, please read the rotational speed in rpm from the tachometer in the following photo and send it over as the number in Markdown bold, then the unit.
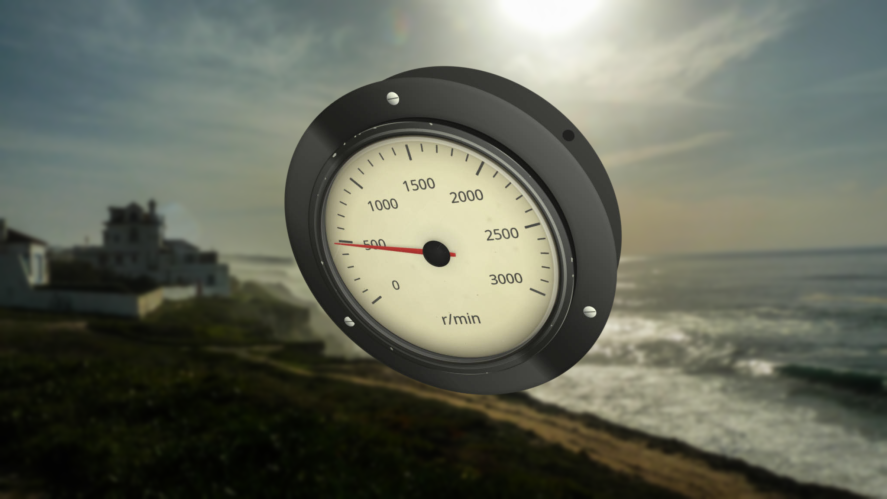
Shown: **500** rpm
